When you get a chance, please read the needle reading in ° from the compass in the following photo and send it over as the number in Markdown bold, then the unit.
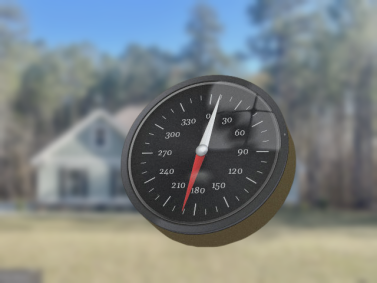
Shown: **190** °
